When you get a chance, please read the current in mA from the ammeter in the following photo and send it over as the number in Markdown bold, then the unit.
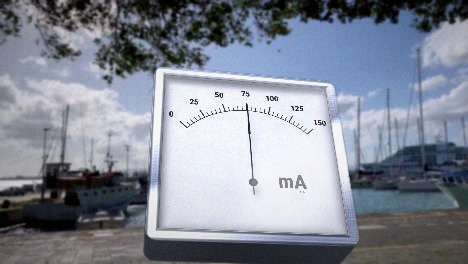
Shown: **75** mA
